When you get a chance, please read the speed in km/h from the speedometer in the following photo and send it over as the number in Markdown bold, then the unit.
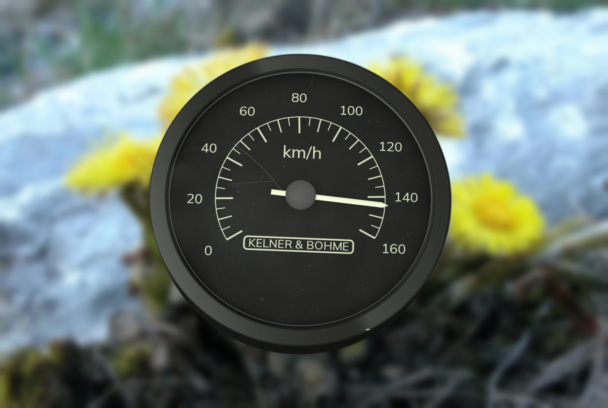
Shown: **145** km/h
